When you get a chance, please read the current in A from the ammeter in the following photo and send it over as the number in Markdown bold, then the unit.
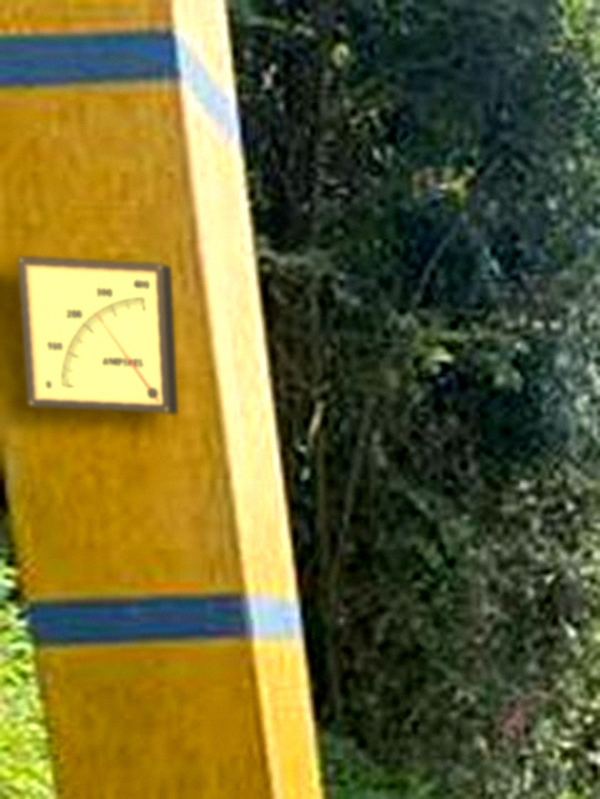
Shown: **250** A
